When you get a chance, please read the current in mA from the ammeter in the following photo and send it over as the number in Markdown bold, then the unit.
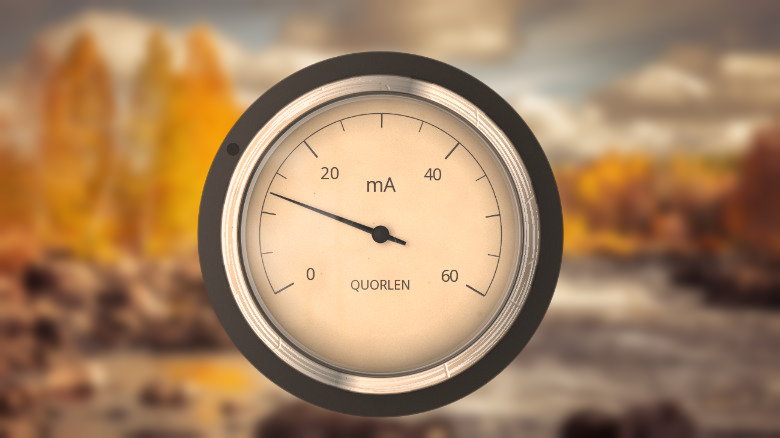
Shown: **12.5** mA
